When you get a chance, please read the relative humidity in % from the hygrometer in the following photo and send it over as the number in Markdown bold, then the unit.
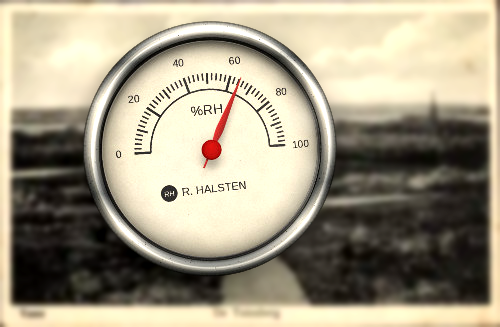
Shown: **64** %
